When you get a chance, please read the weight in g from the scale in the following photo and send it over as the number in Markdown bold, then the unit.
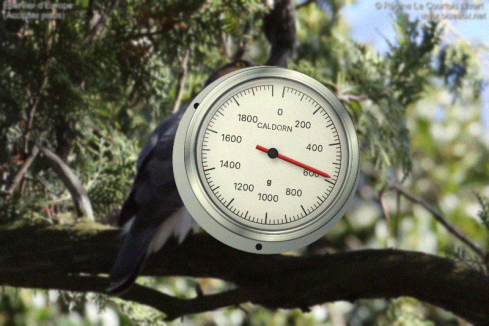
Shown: **580** g
